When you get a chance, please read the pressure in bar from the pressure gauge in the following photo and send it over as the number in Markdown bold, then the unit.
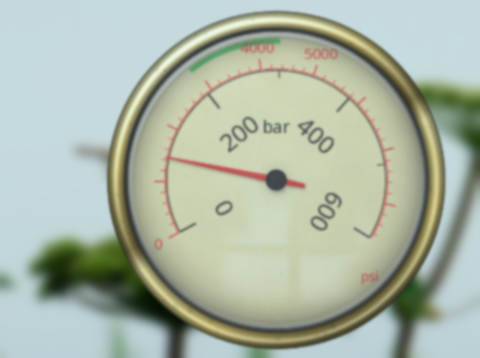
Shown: **100** bar
